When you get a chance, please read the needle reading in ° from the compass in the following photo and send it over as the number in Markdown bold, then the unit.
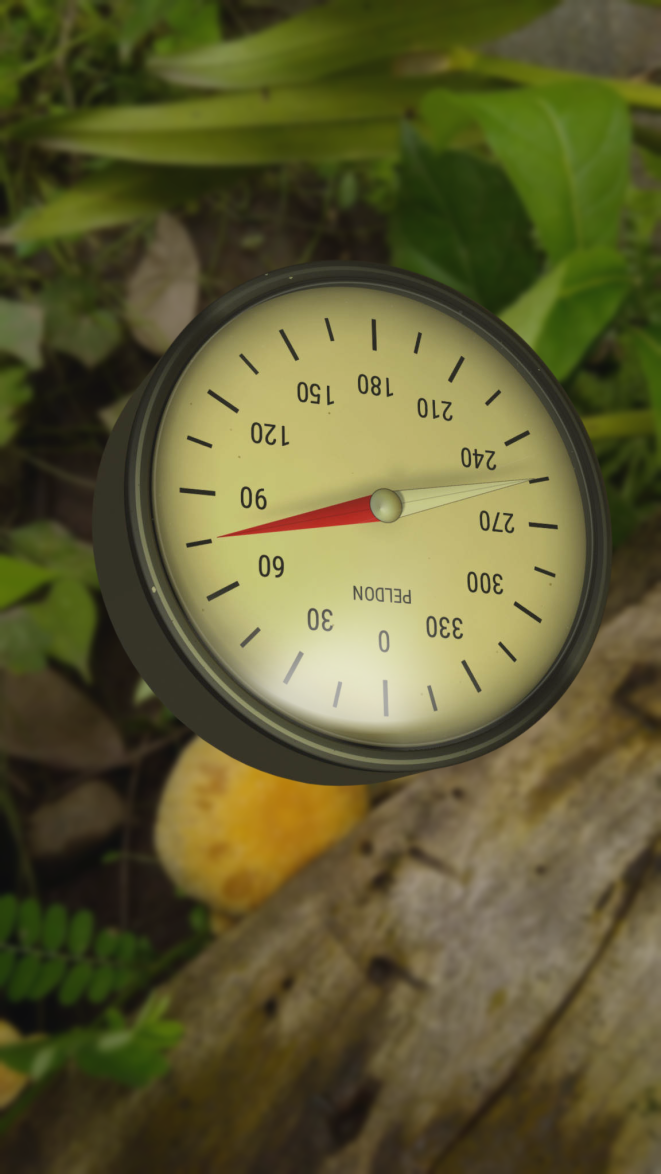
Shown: **75** °
